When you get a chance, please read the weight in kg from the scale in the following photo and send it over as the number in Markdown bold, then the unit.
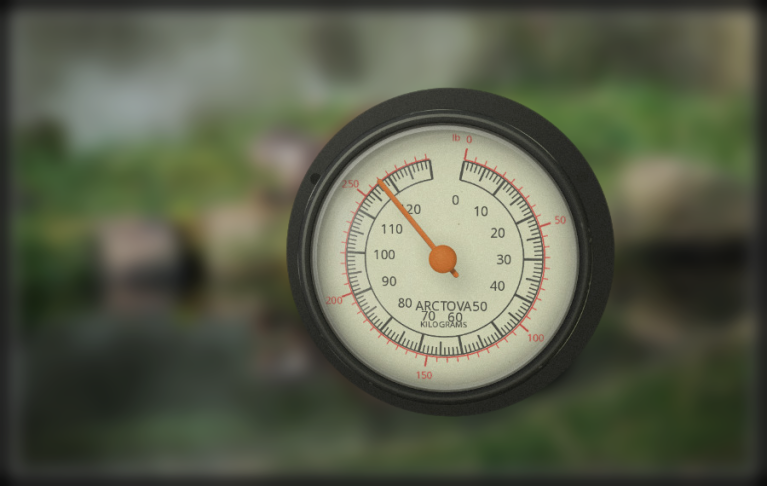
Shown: **118** kg
